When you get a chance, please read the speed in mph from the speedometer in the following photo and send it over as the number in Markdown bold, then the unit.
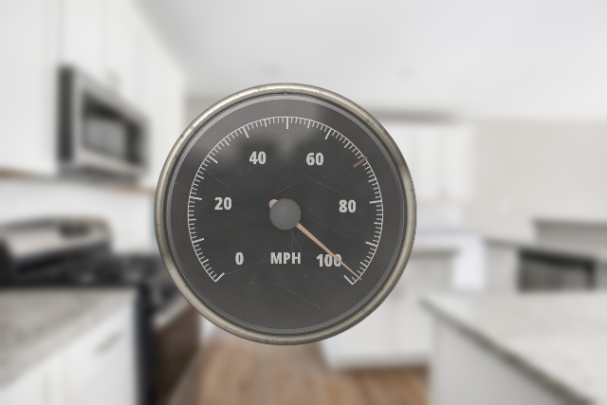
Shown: **98** mph
